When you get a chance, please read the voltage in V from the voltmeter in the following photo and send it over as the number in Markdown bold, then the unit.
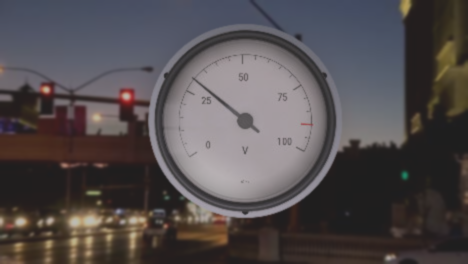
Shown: **30** V
